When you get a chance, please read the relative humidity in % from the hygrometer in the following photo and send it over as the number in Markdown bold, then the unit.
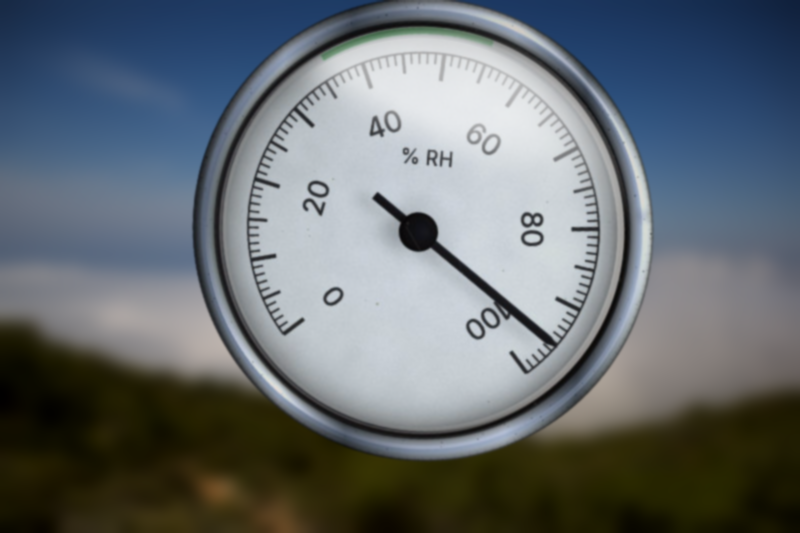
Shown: **95** %
